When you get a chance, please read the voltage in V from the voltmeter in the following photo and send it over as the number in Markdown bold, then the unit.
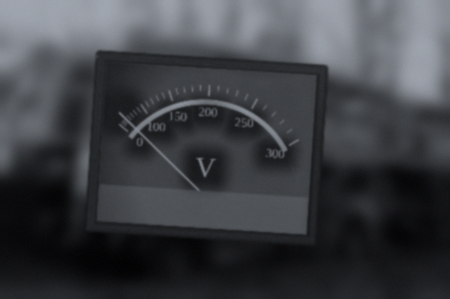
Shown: **50** V
